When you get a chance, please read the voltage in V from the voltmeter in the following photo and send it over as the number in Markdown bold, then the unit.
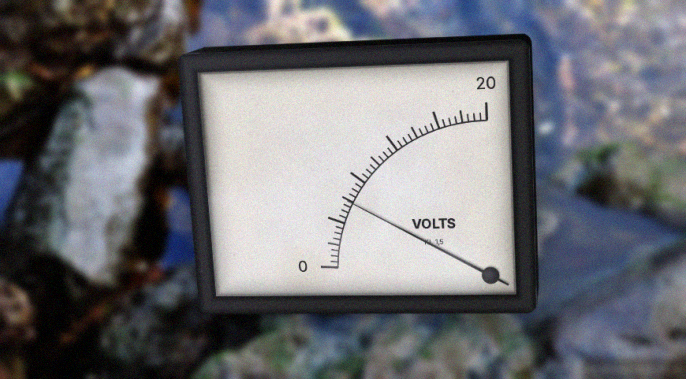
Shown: **6** V
